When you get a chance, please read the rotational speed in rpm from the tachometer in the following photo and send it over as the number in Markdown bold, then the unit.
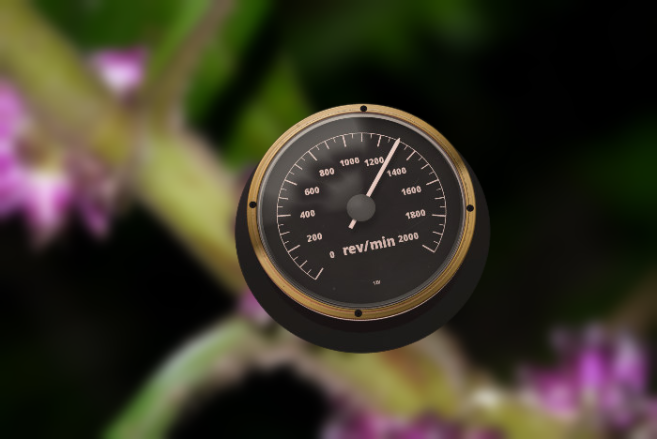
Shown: **1300** rpm
